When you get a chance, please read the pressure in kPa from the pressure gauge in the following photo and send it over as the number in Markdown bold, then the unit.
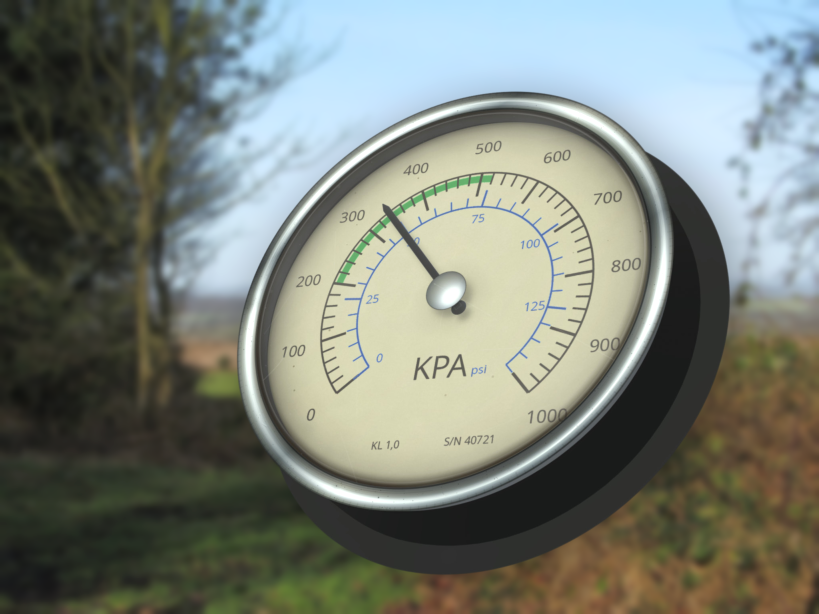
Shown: **340** kPa
